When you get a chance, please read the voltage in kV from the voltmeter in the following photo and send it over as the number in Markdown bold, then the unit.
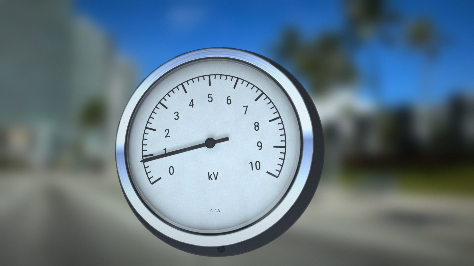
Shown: **0.8** kV
